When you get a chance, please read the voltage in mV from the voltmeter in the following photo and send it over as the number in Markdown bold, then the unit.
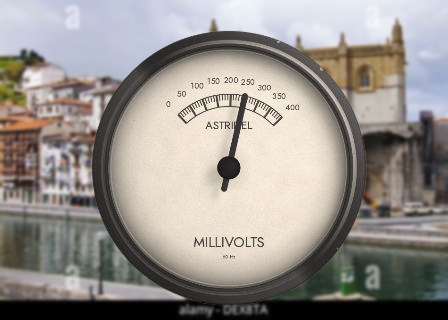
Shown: **250** mV
